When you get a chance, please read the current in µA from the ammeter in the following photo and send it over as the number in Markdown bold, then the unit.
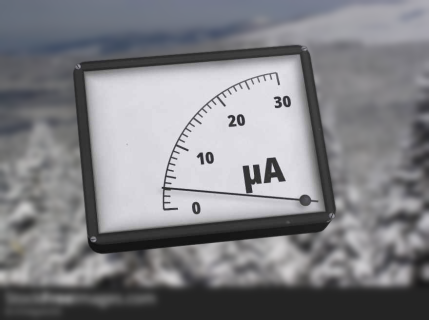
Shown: **3** µA
